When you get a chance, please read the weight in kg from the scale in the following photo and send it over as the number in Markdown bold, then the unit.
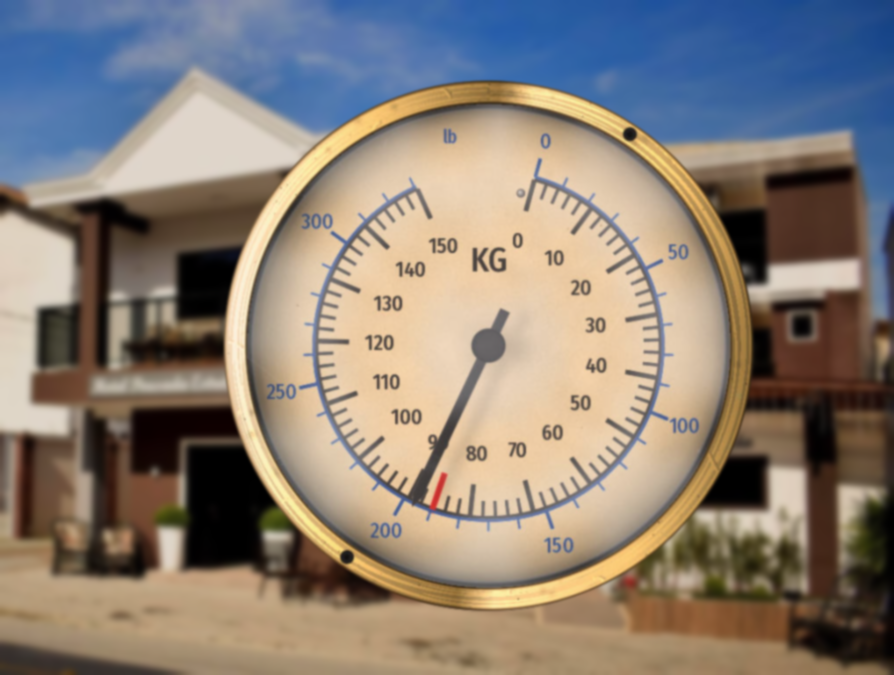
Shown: **89** kg
